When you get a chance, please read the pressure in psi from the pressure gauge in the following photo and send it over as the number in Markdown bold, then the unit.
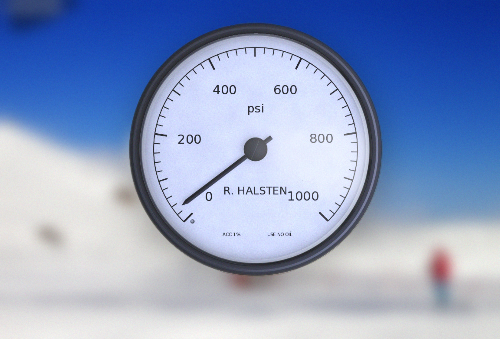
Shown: **30** psi
